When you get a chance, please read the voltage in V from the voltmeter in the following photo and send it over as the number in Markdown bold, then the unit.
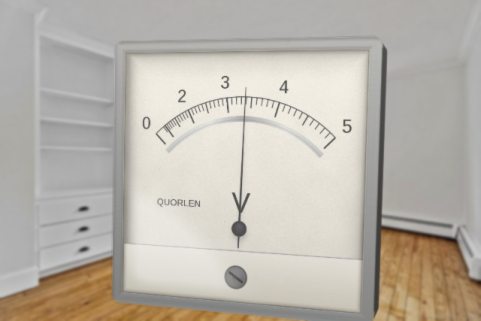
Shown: **3.4** V
